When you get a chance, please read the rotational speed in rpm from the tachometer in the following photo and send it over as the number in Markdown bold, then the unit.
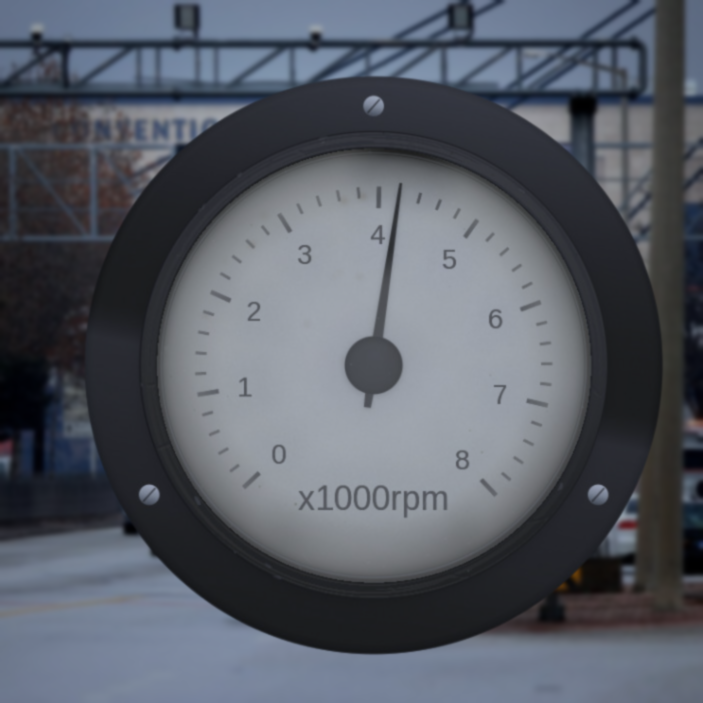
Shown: **4200** rpm
